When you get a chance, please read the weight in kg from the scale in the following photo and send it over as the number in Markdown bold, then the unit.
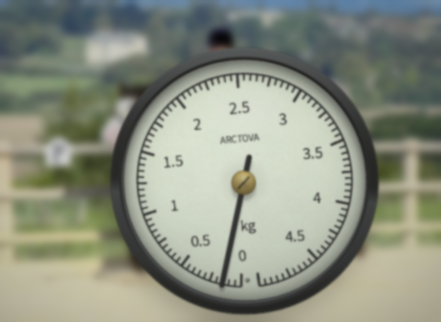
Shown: **0.15** kg
